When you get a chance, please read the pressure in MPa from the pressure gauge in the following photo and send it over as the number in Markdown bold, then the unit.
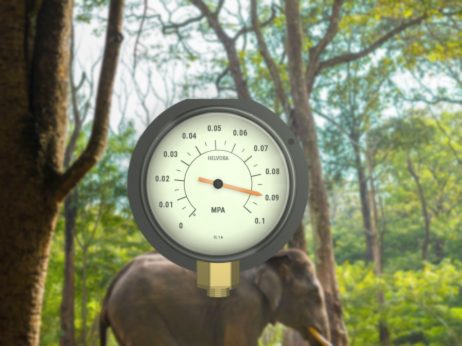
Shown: **0.09** MPa
